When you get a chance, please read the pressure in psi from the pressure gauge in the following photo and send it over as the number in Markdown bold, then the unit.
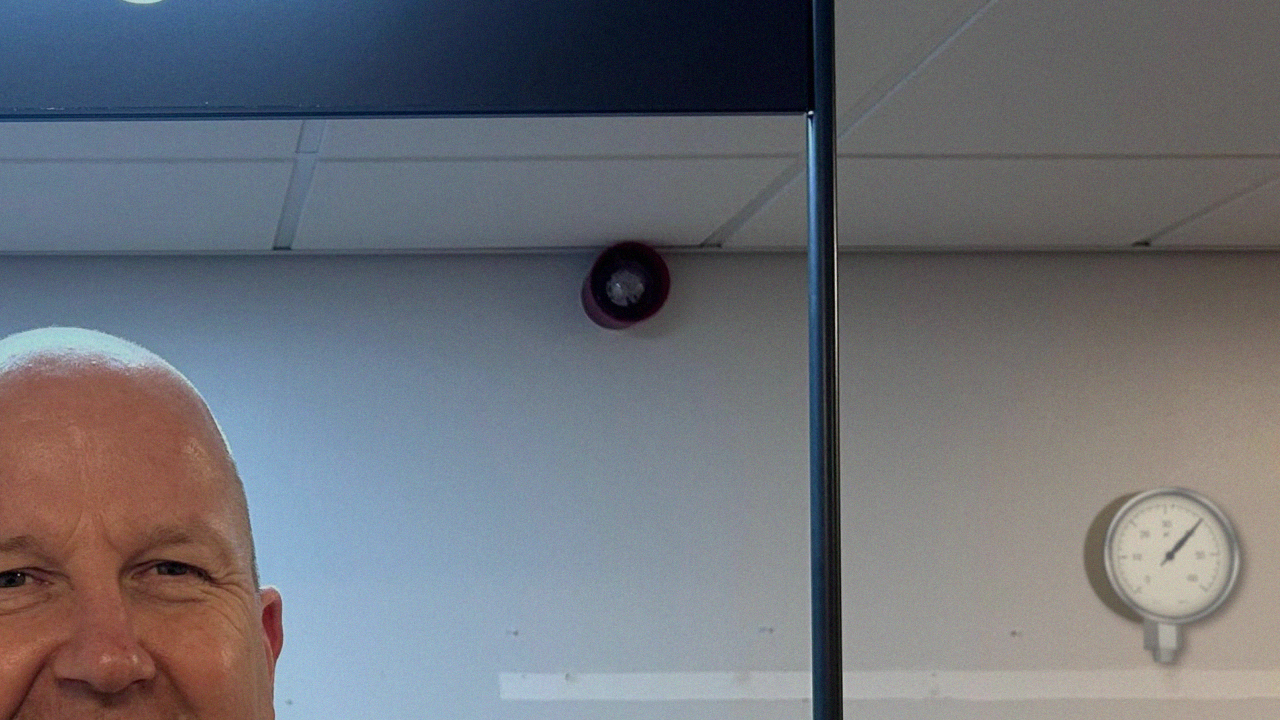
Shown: **40** psi
